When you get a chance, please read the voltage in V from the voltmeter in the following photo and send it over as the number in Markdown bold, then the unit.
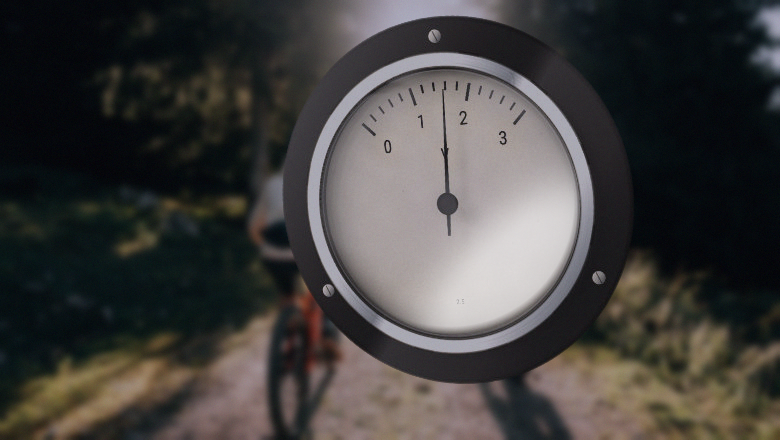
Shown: **1.6** V
